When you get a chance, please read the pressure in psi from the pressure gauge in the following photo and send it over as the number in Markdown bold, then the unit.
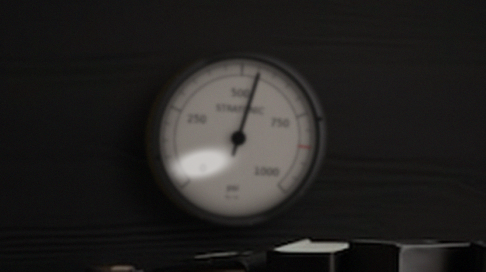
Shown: **550** psi
